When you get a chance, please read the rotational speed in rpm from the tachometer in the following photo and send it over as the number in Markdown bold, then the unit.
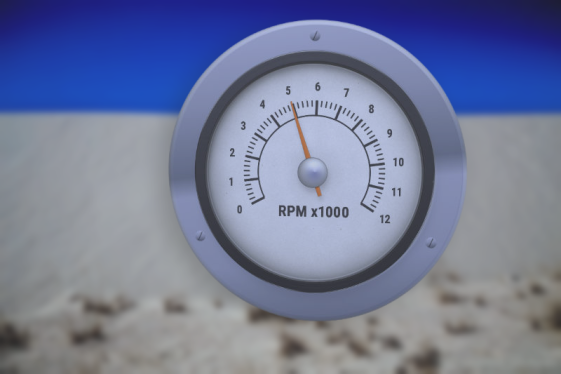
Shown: **5000** rpm
